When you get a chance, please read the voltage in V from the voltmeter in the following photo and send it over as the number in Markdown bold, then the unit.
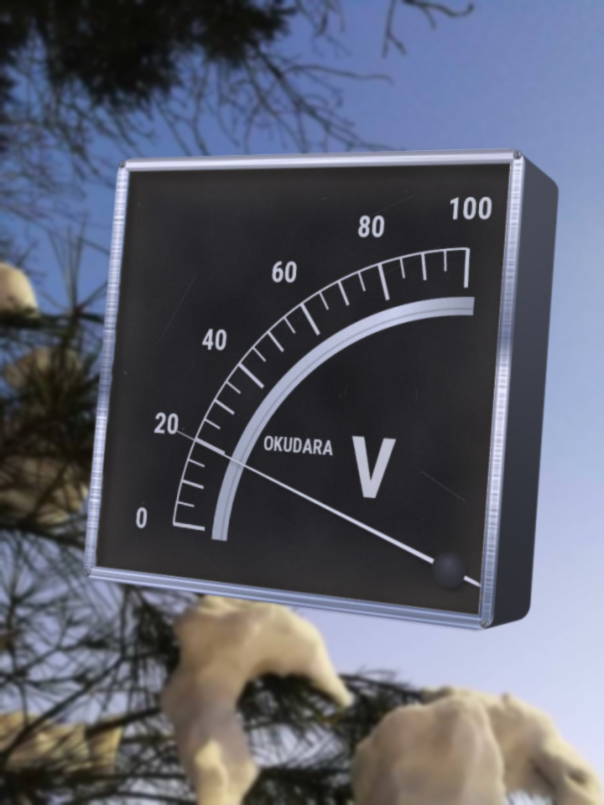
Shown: **20** V
